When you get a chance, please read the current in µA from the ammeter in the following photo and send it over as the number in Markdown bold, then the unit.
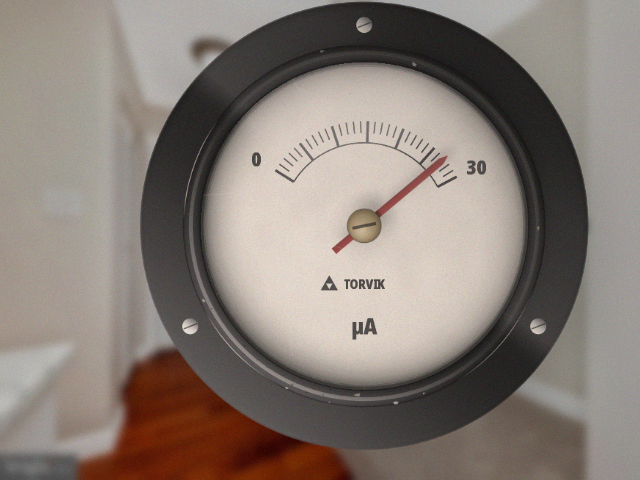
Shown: **27** µA
